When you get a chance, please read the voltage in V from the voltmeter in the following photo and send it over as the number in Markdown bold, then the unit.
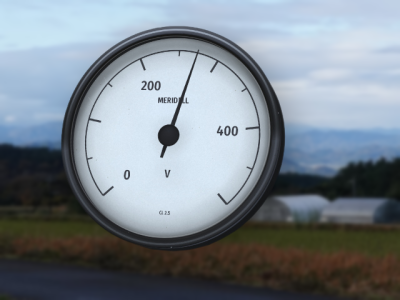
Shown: **275** V
